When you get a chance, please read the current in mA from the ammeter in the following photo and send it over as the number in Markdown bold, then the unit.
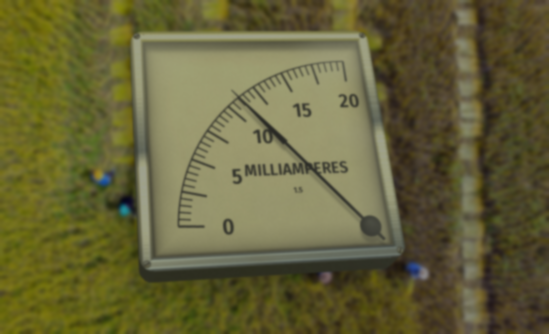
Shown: **11** mA
